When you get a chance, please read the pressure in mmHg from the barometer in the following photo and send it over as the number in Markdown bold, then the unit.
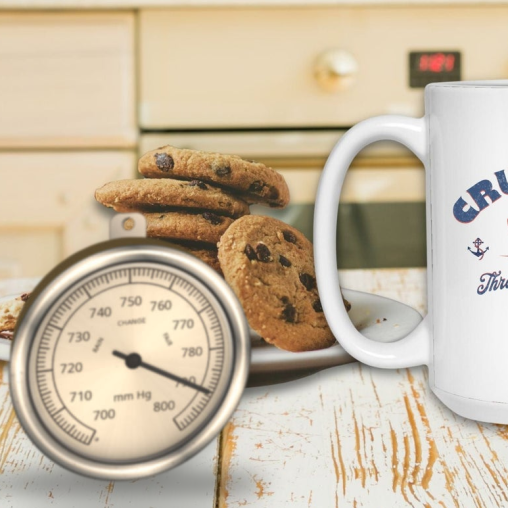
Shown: **790** mmHg
